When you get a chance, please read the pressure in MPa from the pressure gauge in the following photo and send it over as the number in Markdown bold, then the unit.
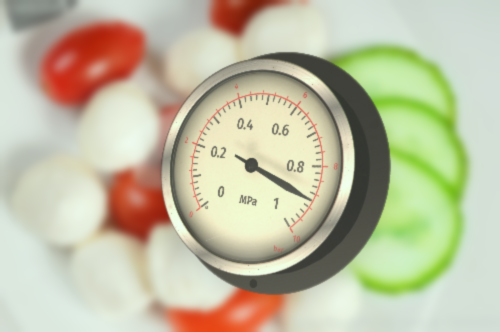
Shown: **0.9** MPa
